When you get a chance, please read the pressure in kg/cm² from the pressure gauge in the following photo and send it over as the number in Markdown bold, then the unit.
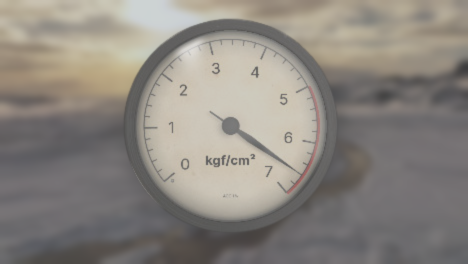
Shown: **6.6** kg/cm²
